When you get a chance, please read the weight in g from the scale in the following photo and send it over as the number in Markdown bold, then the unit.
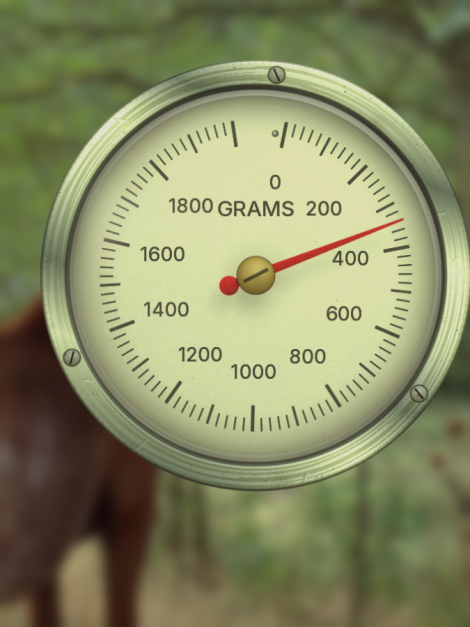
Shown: **340** g
